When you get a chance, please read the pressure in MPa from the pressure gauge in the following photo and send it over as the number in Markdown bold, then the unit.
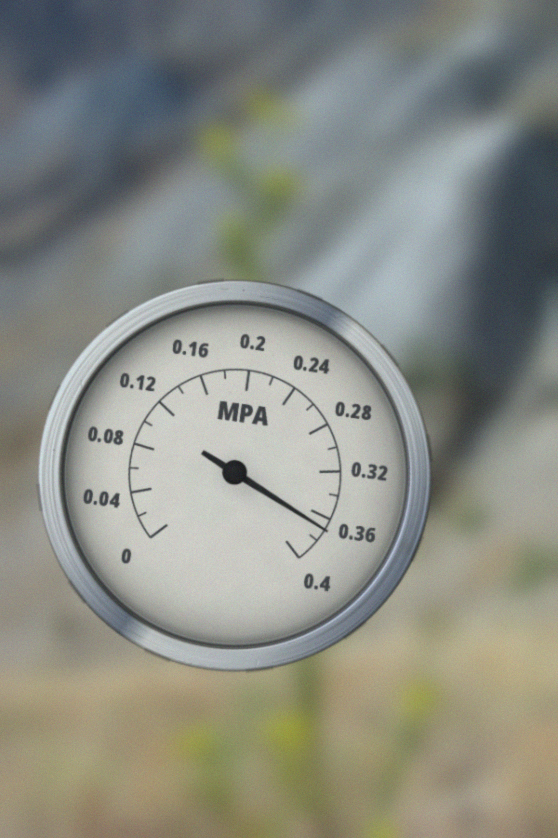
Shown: **0.37** MPa
